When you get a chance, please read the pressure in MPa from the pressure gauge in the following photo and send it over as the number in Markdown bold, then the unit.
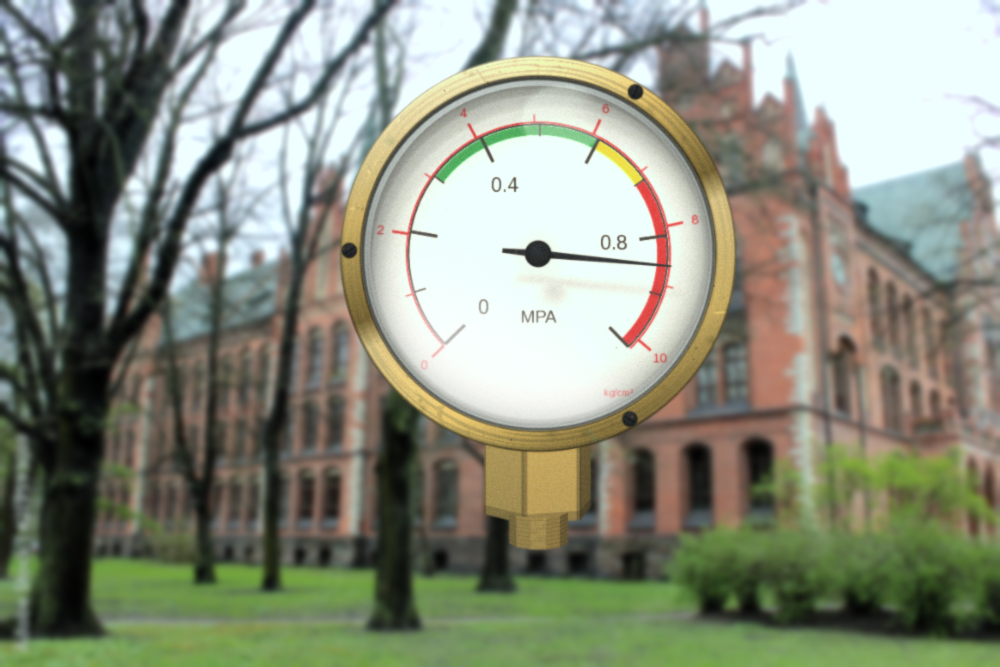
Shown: **0.85** MPa
